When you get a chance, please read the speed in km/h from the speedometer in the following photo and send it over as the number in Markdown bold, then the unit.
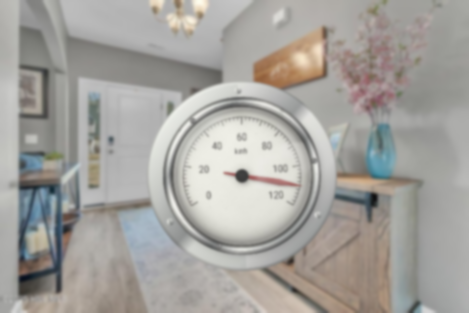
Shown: **110** km/h
